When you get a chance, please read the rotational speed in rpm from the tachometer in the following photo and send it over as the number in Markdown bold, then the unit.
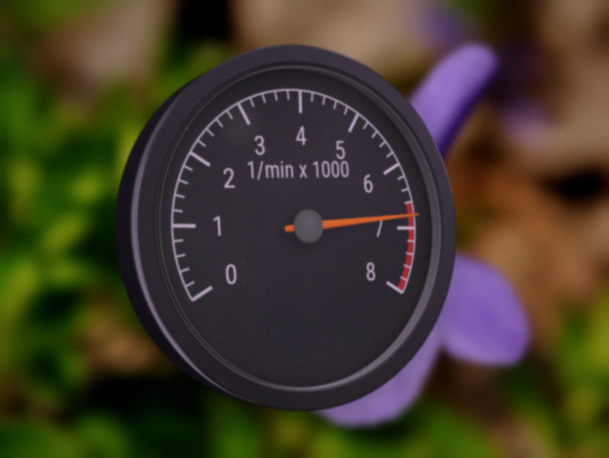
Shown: **6800** rpm
